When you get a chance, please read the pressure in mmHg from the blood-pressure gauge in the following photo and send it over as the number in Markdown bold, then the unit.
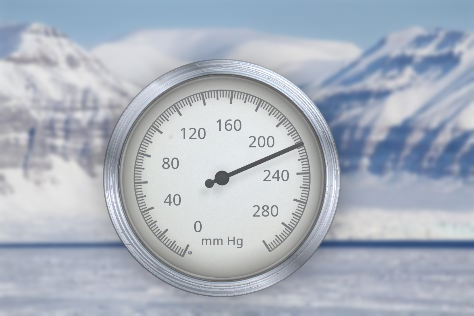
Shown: **220** mmHg
